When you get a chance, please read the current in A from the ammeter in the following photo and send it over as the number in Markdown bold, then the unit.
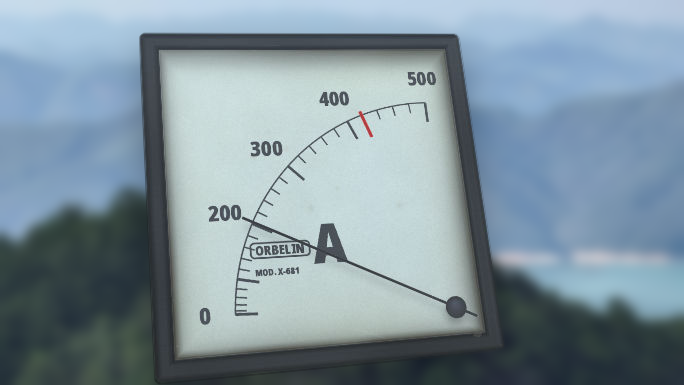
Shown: **200** A
